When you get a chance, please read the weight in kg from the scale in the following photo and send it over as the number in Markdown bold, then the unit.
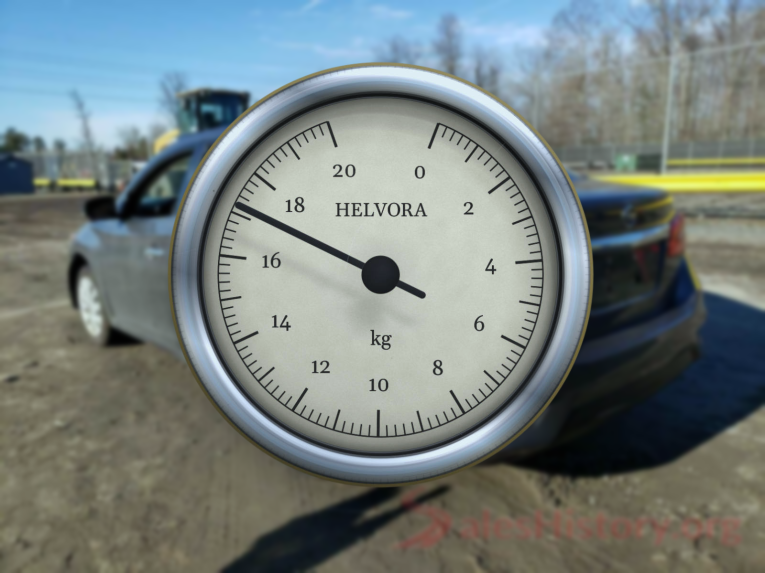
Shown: **17.2** kg
